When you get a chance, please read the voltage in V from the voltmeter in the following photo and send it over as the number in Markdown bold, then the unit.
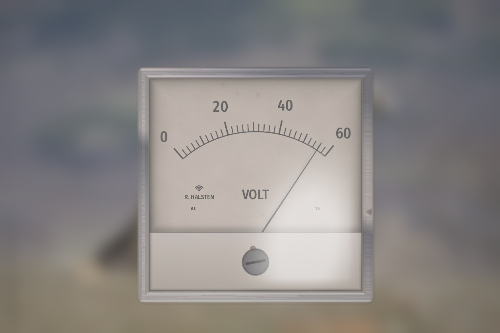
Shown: **56** V
